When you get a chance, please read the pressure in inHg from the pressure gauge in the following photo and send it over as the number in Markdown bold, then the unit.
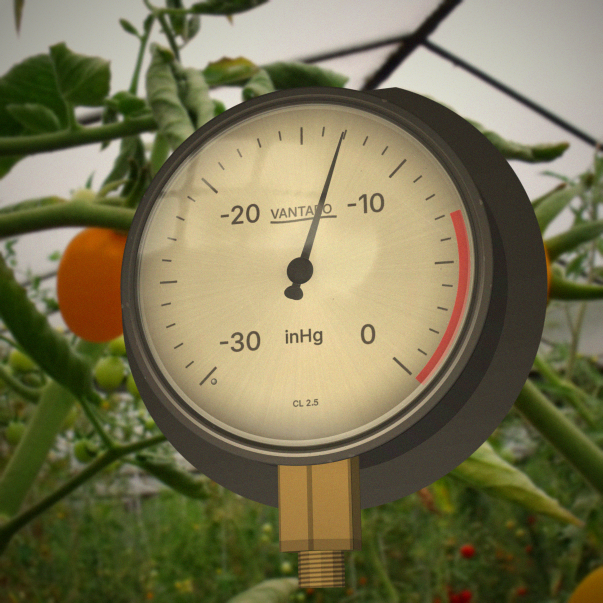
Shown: **-13** inHg
